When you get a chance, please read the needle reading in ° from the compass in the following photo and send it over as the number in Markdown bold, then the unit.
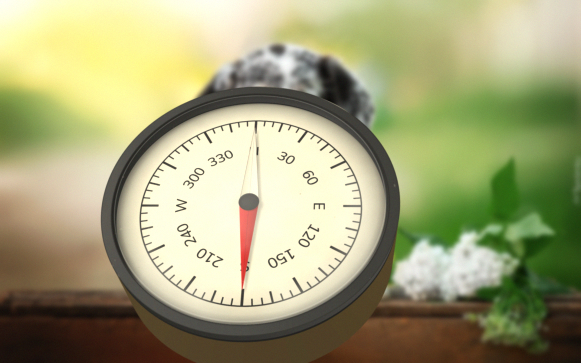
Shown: **180** °
